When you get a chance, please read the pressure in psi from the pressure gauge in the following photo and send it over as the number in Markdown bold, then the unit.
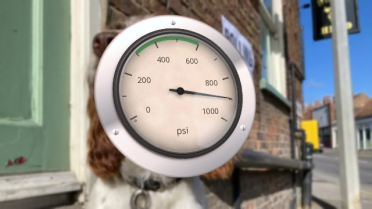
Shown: **900** psi
